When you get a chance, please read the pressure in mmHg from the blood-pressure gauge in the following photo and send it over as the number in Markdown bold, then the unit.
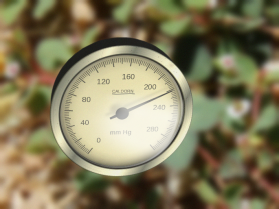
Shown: **220** mmHg
